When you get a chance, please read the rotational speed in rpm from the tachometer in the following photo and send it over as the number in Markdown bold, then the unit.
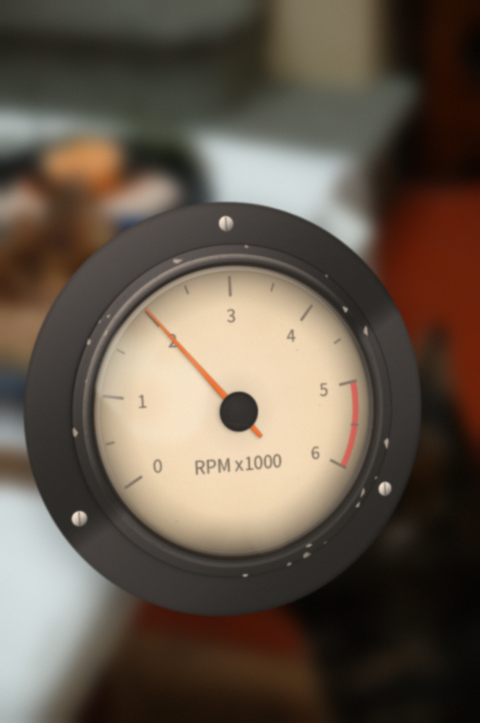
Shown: **2000** rpm
